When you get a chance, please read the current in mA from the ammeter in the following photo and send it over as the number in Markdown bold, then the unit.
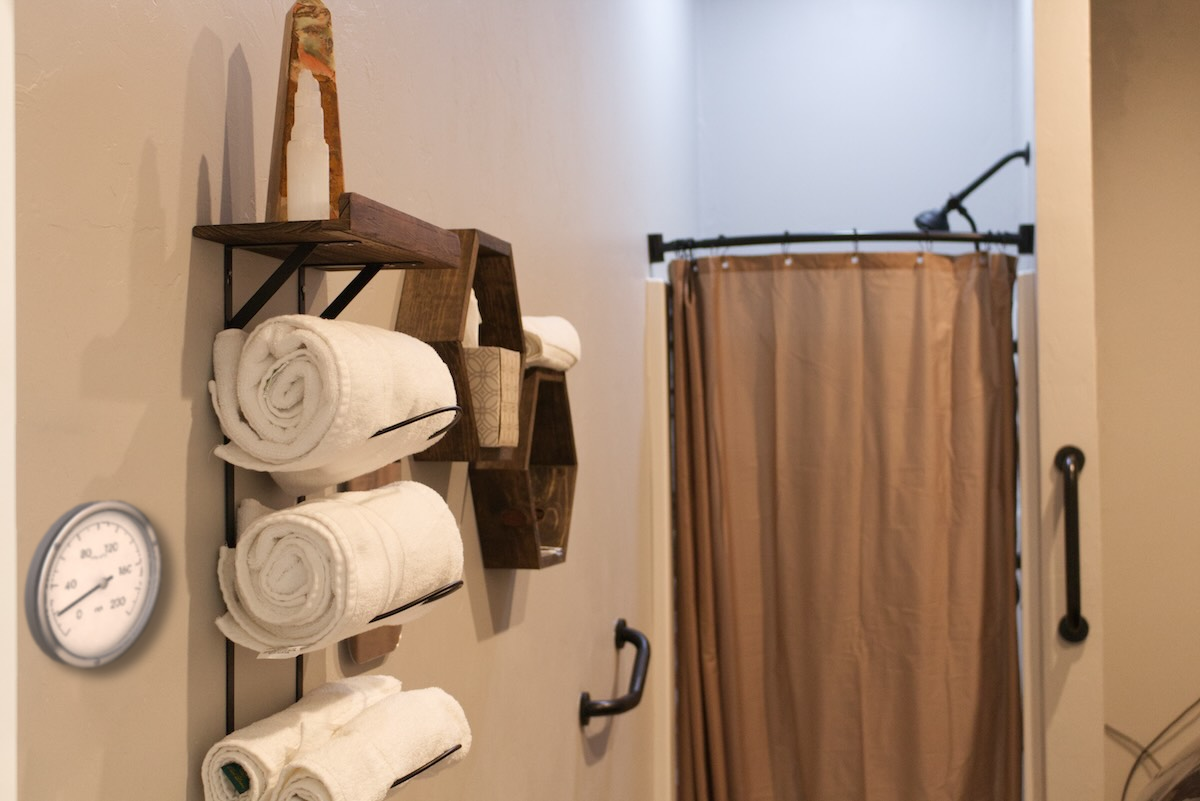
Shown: **20** mA
